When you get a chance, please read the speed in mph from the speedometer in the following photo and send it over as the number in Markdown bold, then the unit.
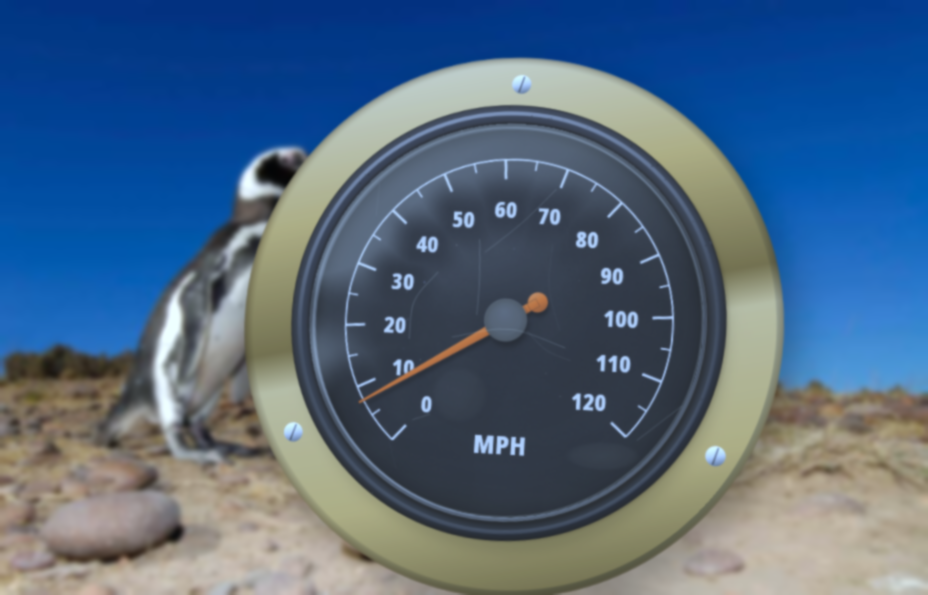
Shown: **7.5** mph
